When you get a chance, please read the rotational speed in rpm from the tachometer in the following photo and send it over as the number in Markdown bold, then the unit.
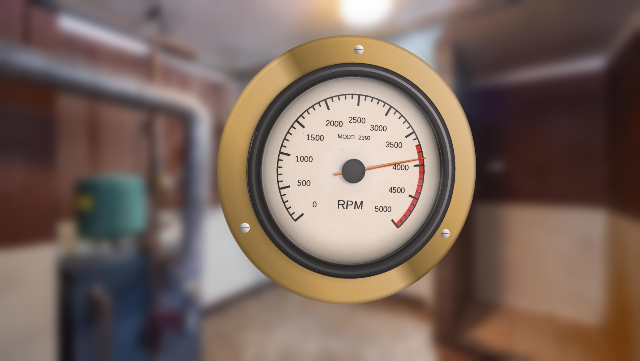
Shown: **3900** rpm
